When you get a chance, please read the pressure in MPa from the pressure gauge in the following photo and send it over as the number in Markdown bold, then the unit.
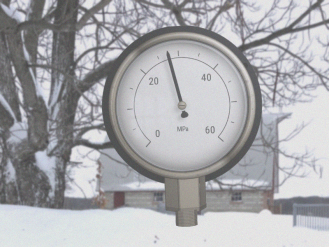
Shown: **27.5** MPa
